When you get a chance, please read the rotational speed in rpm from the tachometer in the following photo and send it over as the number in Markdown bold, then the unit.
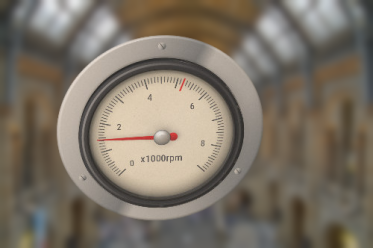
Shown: **1500** rpm
